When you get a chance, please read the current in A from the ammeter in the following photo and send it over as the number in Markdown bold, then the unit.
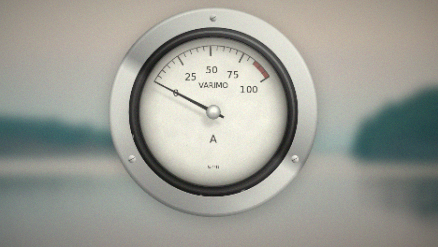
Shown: **0** A
